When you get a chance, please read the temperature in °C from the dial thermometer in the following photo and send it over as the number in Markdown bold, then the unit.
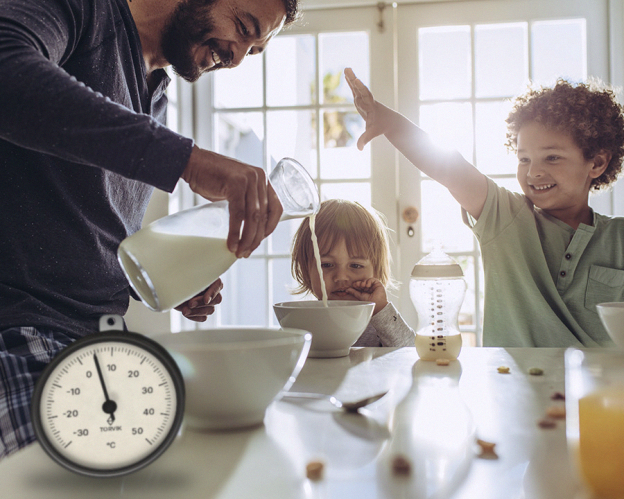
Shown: **5** °C
